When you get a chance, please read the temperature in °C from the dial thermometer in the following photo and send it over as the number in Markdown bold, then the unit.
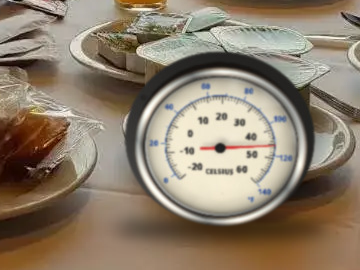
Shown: **45** °C
